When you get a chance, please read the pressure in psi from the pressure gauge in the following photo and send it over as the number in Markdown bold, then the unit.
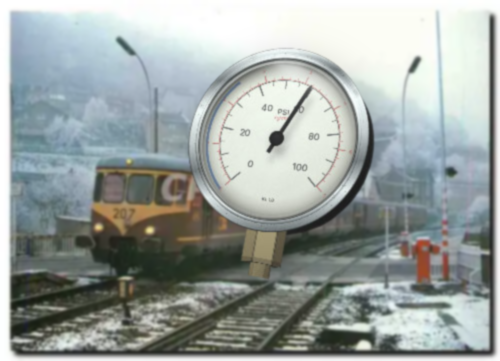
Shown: **60** psi
